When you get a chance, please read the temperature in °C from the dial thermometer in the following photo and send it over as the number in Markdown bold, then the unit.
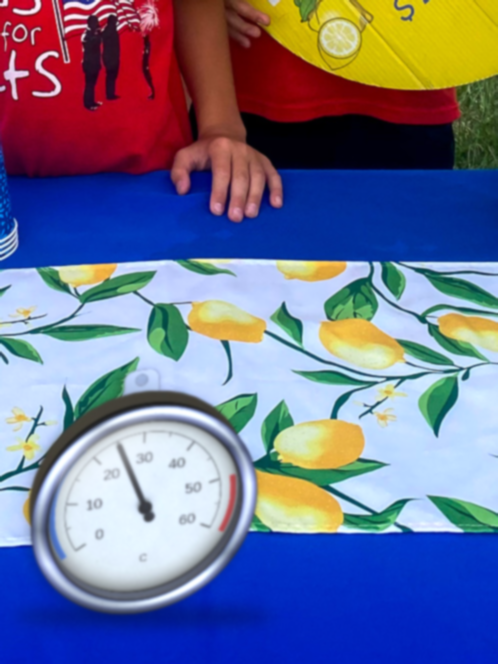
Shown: **25** °C
